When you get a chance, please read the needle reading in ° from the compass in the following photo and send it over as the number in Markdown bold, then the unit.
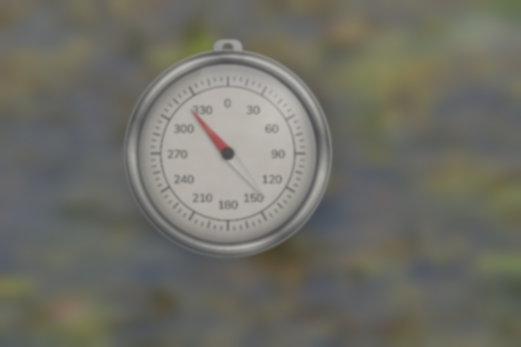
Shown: **320** °
